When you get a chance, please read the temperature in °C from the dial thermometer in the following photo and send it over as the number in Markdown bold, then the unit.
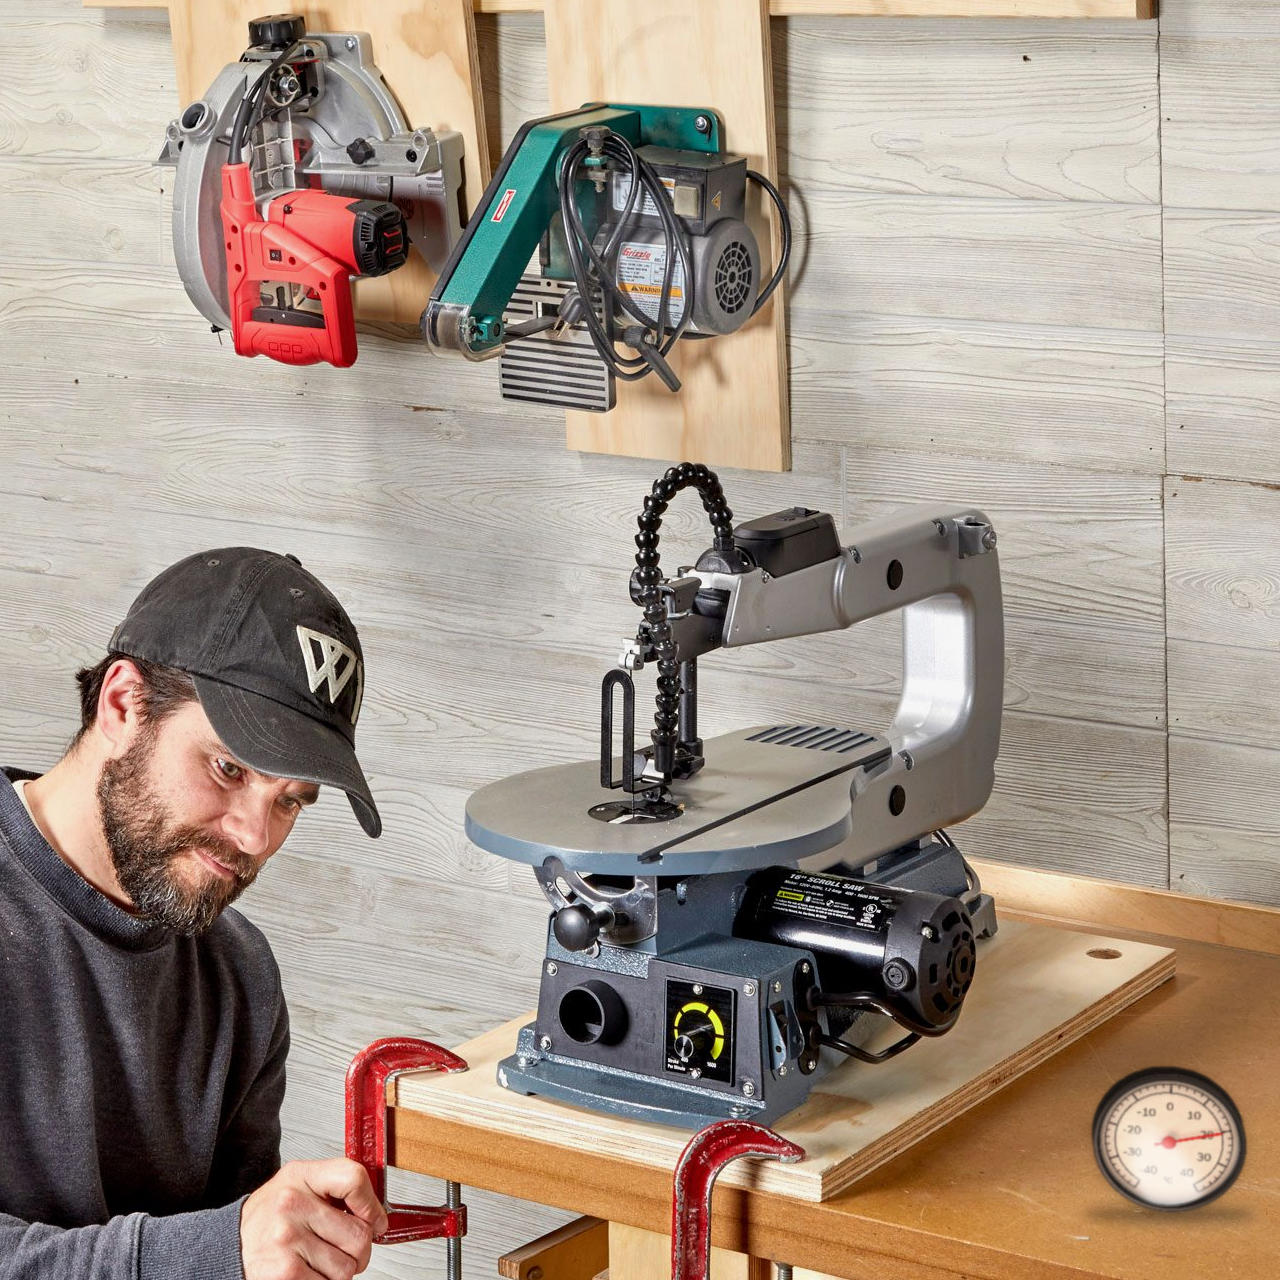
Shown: **20** °C
